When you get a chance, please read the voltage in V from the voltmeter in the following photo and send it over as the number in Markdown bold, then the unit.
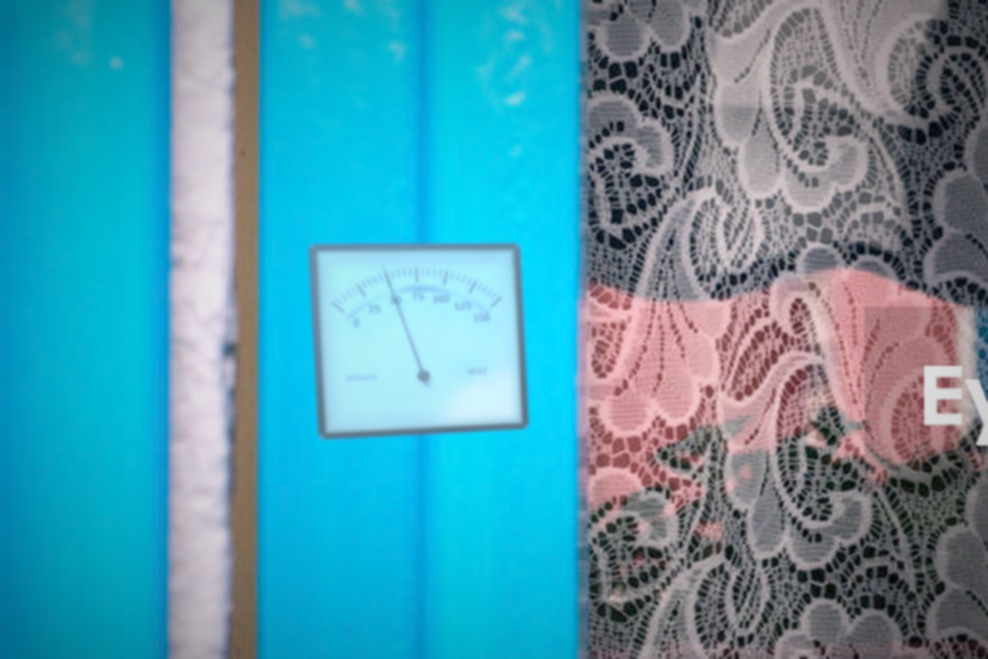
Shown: **50** V
